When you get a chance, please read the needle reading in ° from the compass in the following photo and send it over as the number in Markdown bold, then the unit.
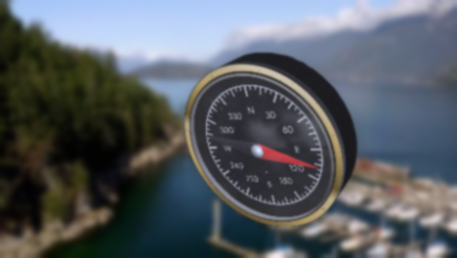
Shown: **105** °
